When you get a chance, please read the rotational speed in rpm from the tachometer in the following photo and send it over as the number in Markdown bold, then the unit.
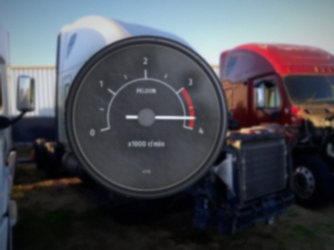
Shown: **3750** rpm
